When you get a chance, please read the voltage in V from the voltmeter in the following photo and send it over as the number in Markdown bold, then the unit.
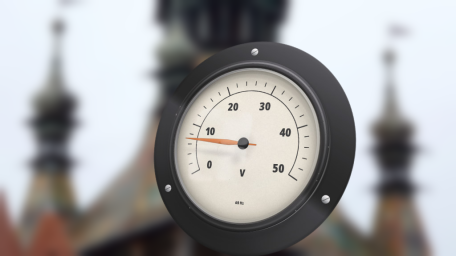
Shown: **7** V
